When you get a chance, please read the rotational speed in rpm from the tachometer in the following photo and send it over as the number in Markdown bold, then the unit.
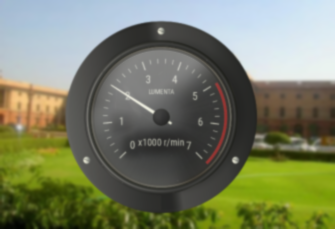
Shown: **2000** rpm
